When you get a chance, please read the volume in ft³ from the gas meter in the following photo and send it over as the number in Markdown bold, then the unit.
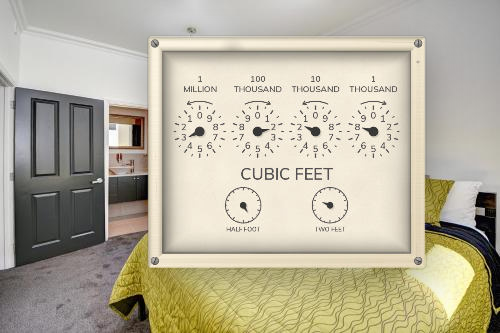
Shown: **321800** ft³
